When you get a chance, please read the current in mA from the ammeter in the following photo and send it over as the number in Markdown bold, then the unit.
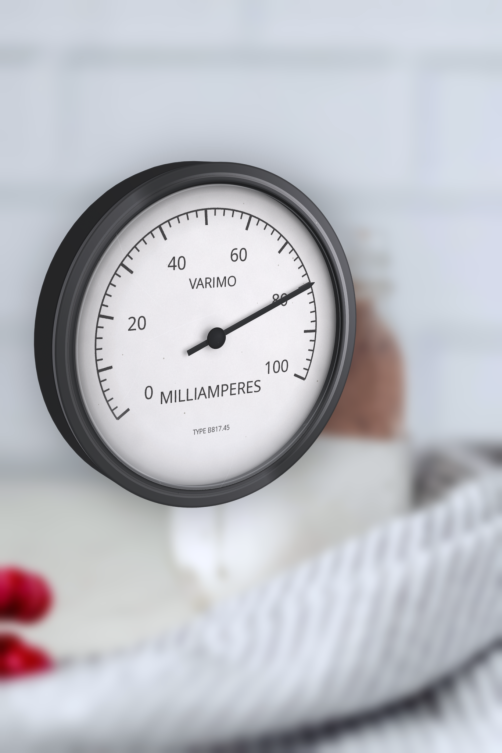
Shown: **80** mA
